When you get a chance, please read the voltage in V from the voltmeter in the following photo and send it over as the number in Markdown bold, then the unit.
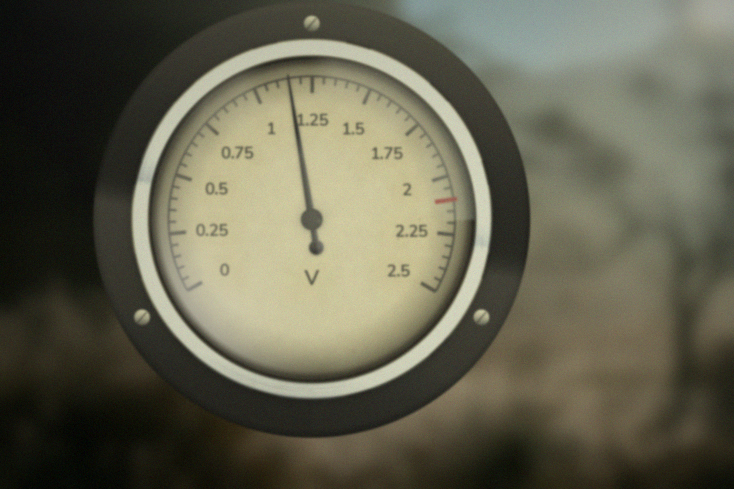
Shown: **1.15** V
